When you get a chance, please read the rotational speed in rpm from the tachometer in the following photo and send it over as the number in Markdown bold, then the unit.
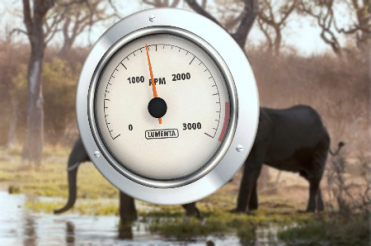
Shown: **1400** rpm
